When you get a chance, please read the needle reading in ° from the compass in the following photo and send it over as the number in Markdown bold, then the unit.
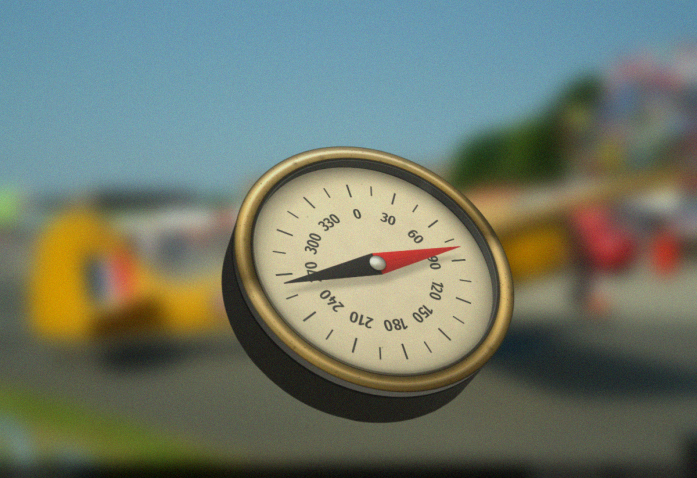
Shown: **82.5** °
